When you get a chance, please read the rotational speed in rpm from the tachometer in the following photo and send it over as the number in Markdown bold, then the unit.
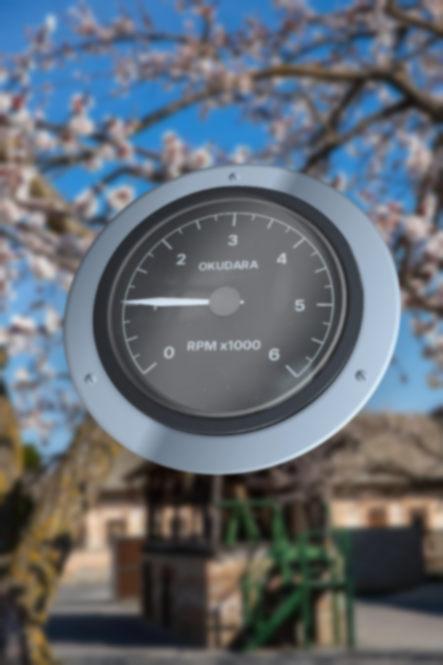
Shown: **1000** rpm
